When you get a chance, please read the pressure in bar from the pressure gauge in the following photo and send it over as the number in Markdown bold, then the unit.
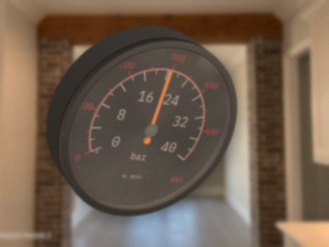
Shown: **20** bar
